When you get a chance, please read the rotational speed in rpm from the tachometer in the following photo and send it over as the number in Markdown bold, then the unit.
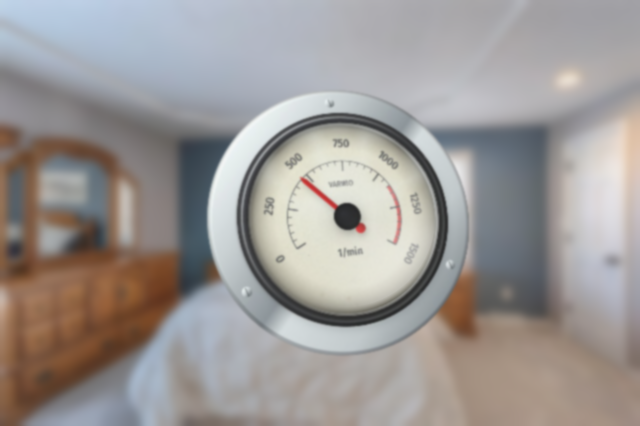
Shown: **450** rpm
